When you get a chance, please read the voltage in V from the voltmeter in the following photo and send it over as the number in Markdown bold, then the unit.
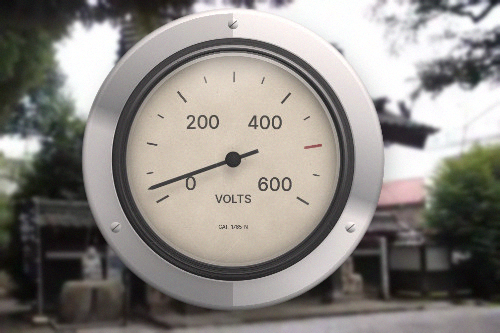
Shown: **25** V
